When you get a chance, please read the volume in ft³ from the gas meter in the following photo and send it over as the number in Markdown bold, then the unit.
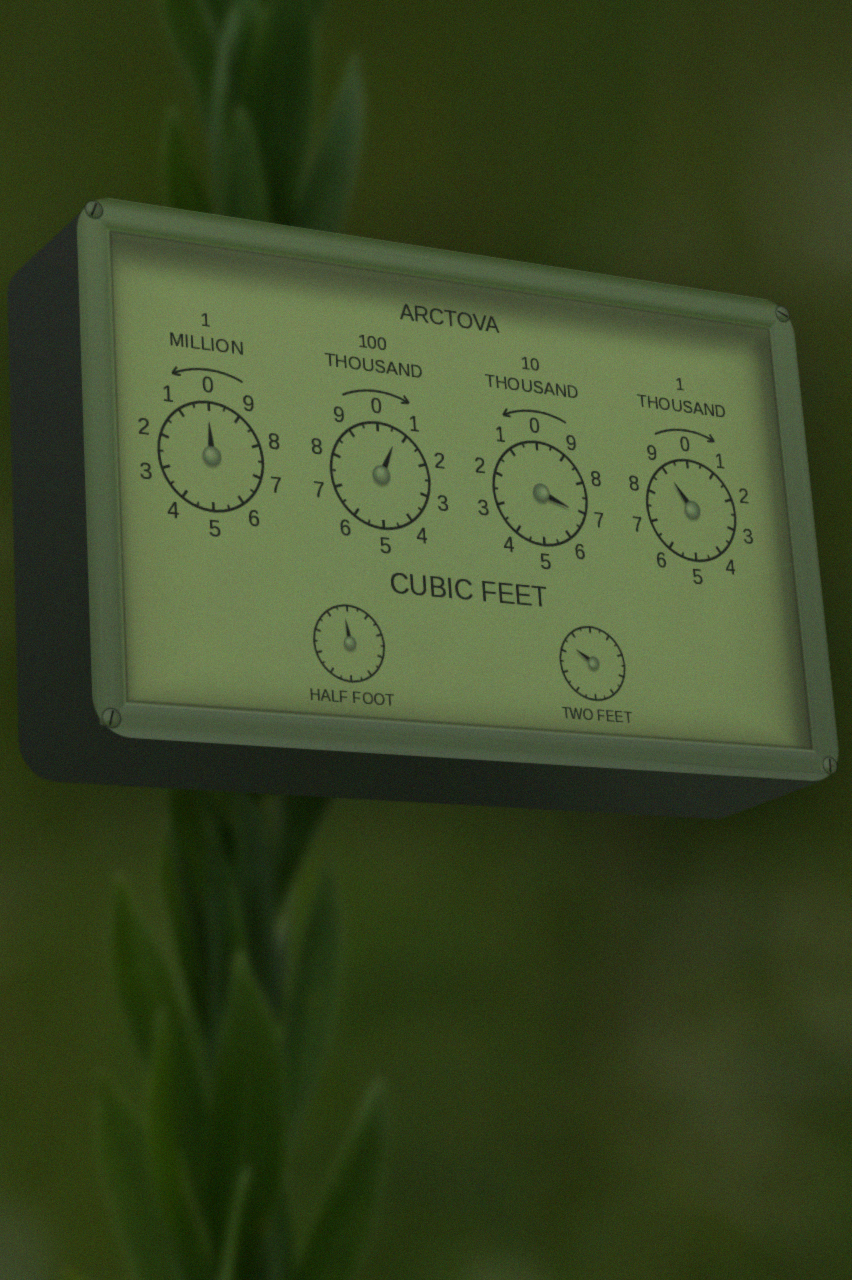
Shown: **6900** ft³
